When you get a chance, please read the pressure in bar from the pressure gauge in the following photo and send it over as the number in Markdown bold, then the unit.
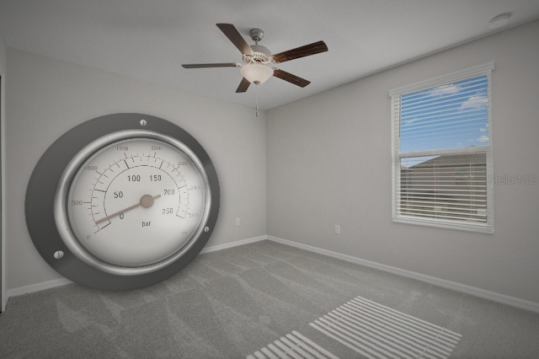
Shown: **10** bar
